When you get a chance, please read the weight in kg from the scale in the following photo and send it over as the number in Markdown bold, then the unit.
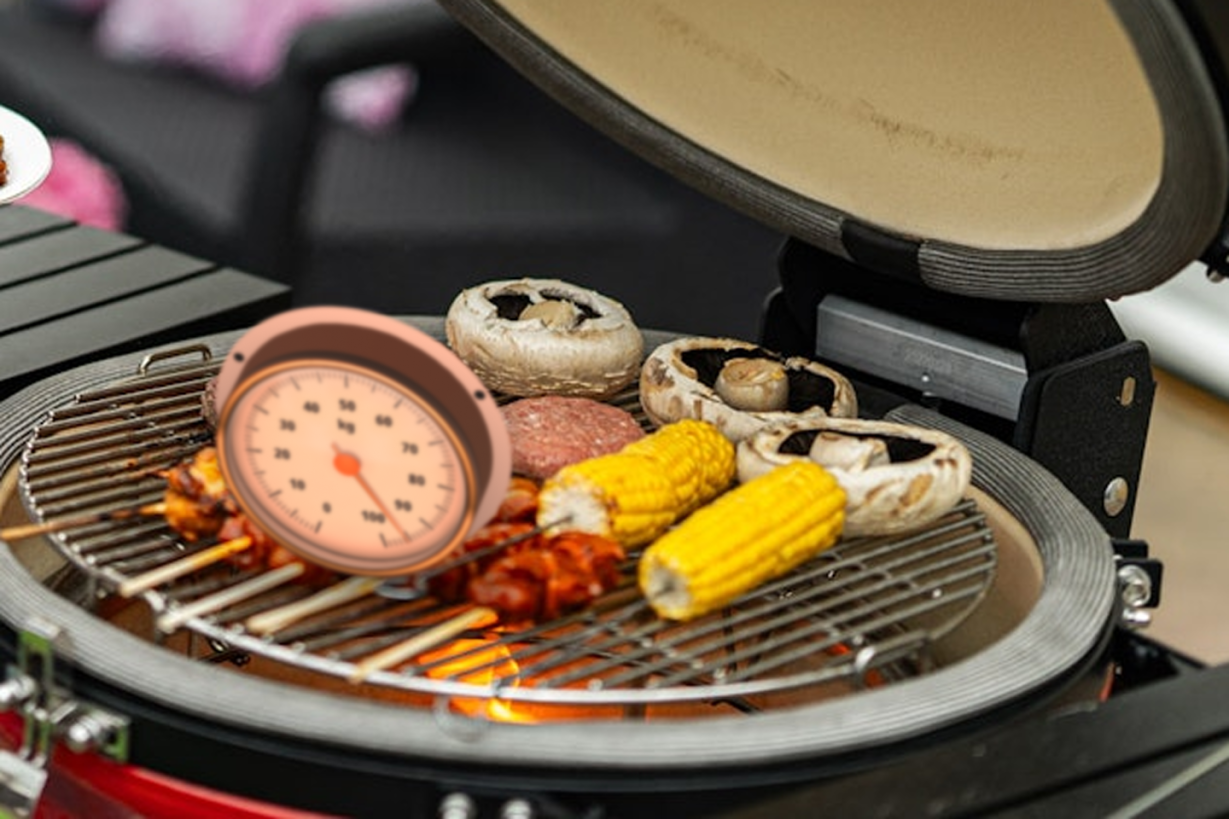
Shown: **95** kg
